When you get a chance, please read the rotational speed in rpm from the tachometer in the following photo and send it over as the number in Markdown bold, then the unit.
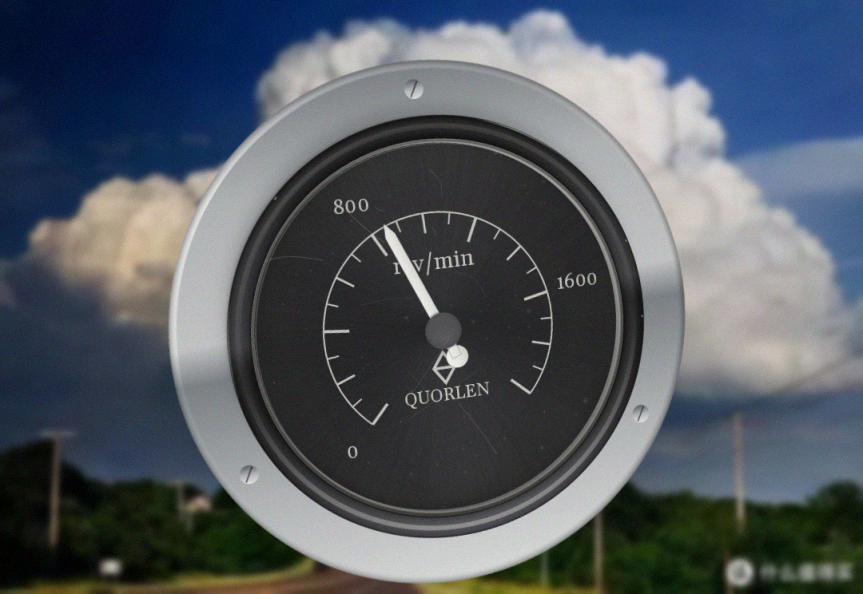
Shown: **850** rpm
